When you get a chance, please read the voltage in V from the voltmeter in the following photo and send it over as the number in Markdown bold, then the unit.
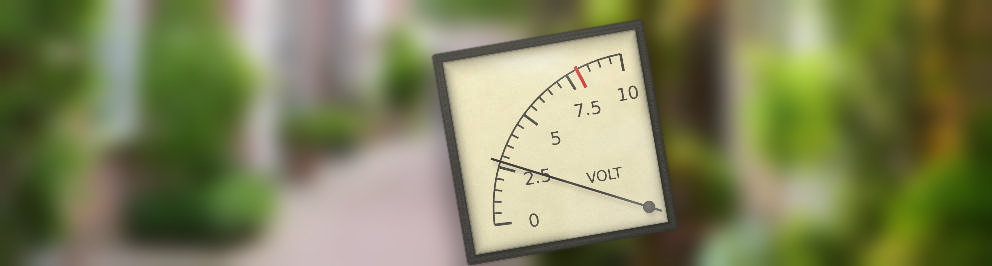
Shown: **2.75** V
